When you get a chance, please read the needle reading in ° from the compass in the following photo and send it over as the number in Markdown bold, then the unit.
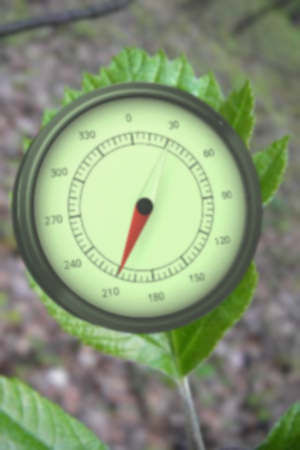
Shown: **210** °
